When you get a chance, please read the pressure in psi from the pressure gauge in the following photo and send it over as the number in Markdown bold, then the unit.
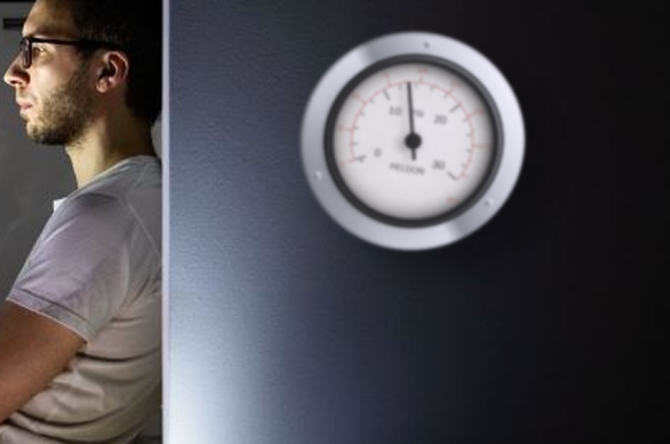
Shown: **13** psi
